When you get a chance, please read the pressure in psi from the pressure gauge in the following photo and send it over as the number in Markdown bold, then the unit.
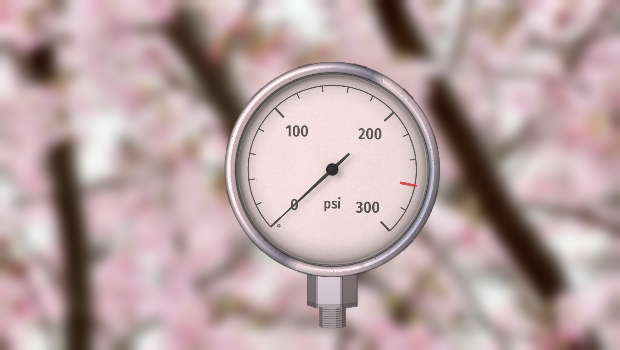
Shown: **0** psi
